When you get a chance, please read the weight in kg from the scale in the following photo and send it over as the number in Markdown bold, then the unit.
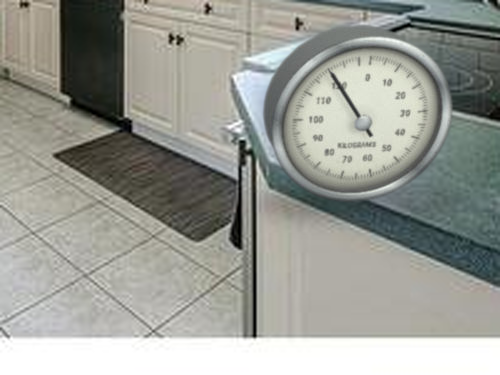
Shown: **120** kg
